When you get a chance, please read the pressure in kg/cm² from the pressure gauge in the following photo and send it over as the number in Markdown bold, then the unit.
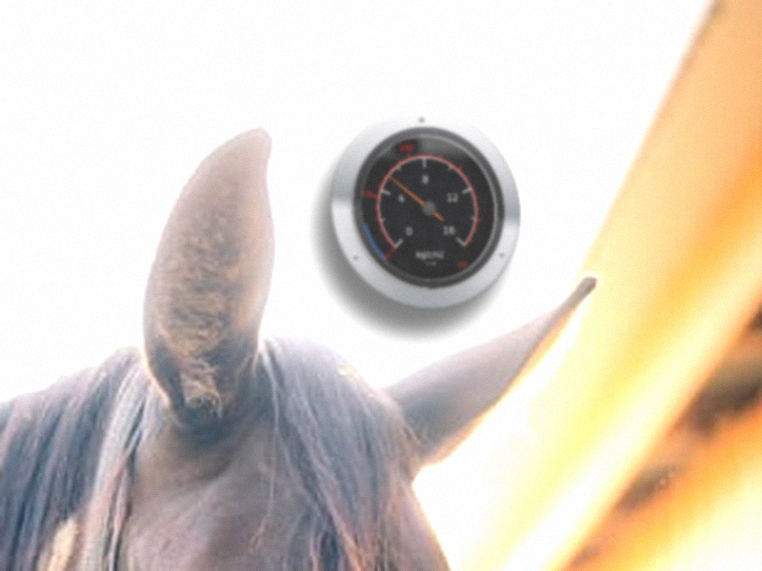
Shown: **5** kg/cm²
